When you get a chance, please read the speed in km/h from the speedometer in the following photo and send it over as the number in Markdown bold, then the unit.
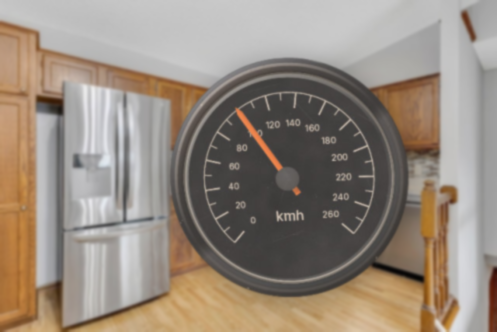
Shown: **100** km/h
